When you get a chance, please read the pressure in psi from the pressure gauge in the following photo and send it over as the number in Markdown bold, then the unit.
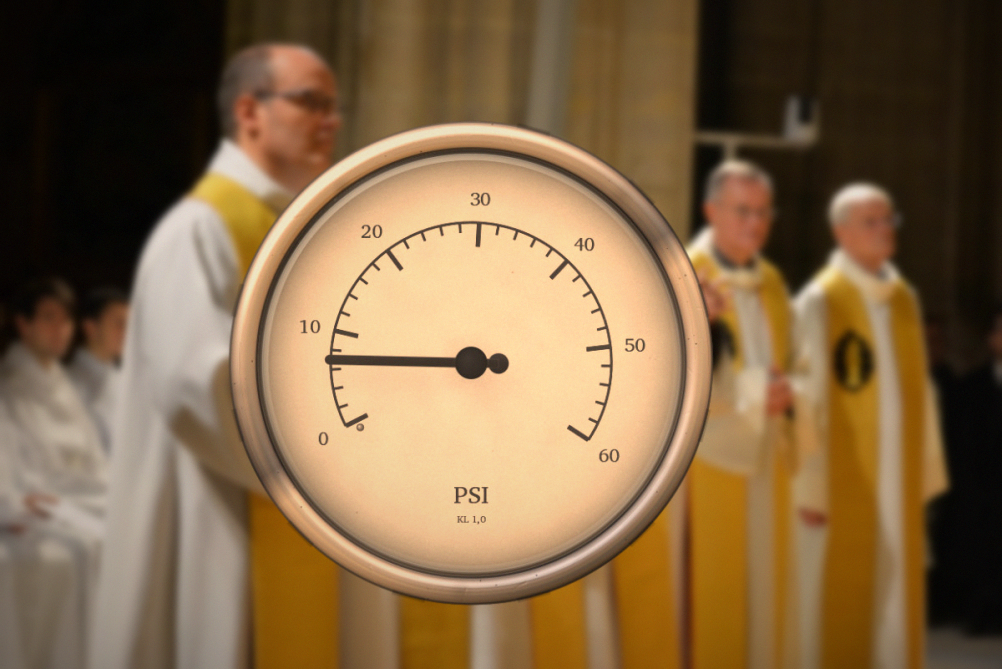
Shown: **7** psi
